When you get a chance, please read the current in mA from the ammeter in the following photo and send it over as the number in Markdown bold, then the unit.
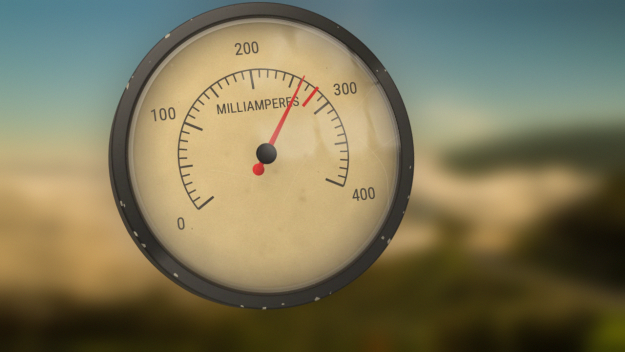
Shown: **260** mA
